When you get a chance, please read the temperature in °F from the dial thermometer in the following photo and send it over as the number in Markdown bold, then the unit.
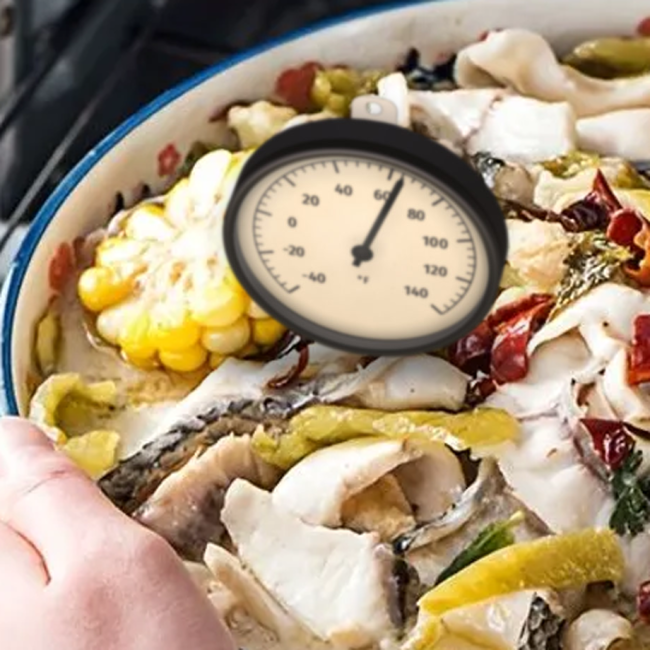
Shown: **64** °F
